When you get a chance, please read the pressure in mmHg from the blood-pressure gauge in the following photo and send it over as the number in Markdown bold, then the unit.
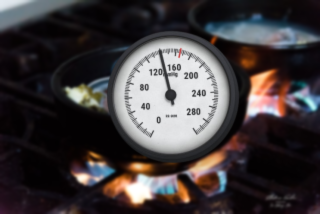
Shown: **140** mmHg
